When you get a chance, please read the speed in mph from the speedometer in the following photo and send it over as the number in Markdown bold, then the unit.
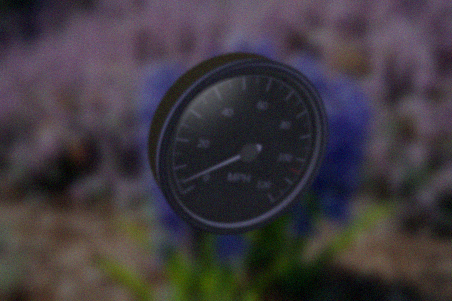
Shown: **5** mph
